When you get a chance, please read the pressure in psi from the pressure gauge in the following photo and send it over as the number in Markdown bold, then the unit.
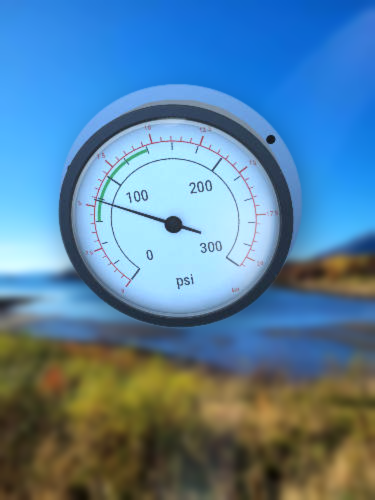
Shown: **80** psi
